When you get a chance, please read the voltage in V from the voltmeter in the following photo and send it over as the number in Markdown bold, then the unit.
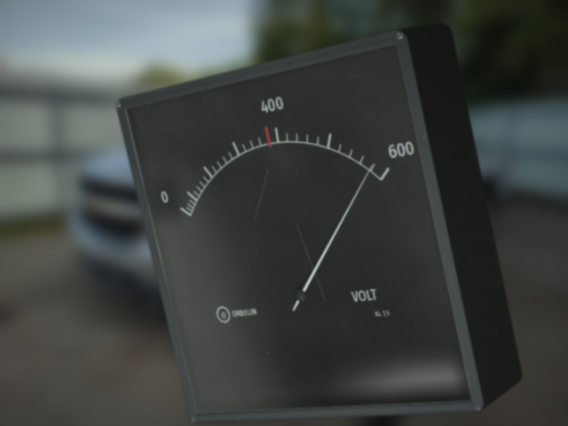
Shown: **580** V
